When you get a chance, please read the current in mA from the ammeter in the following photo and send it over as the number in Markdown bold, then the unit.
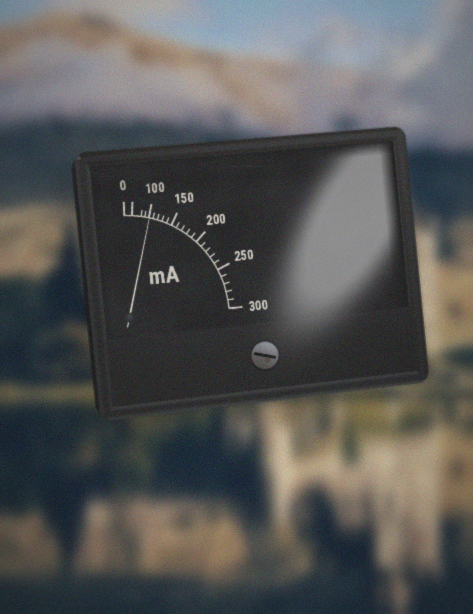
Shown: **100** mA
